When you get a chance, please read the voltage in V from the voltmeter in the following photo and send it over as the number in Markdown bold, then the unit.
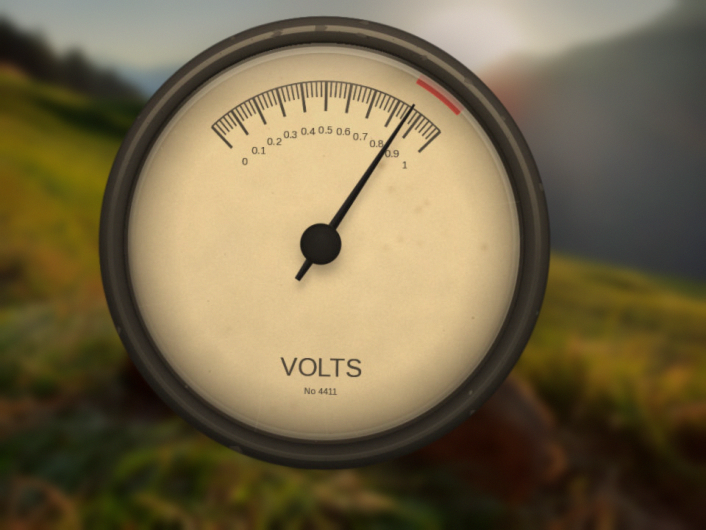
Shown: **0.86** V
